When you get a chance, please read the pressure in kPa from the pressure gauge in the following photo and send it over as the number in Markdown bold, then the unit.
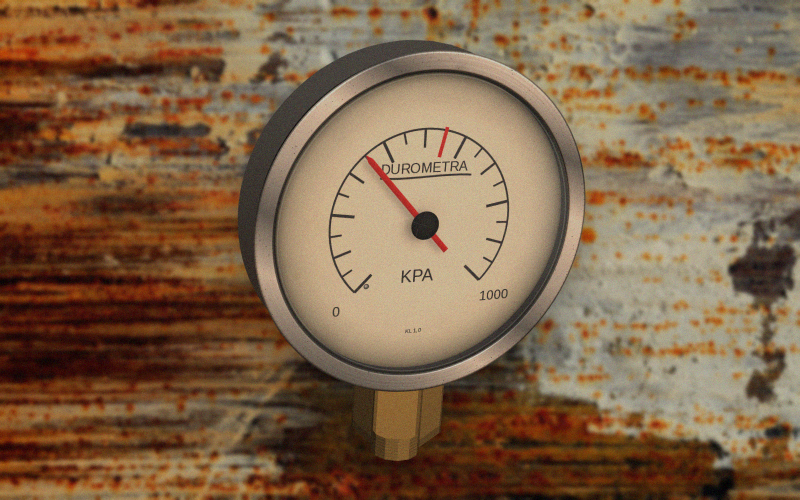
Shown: **350** kPa
